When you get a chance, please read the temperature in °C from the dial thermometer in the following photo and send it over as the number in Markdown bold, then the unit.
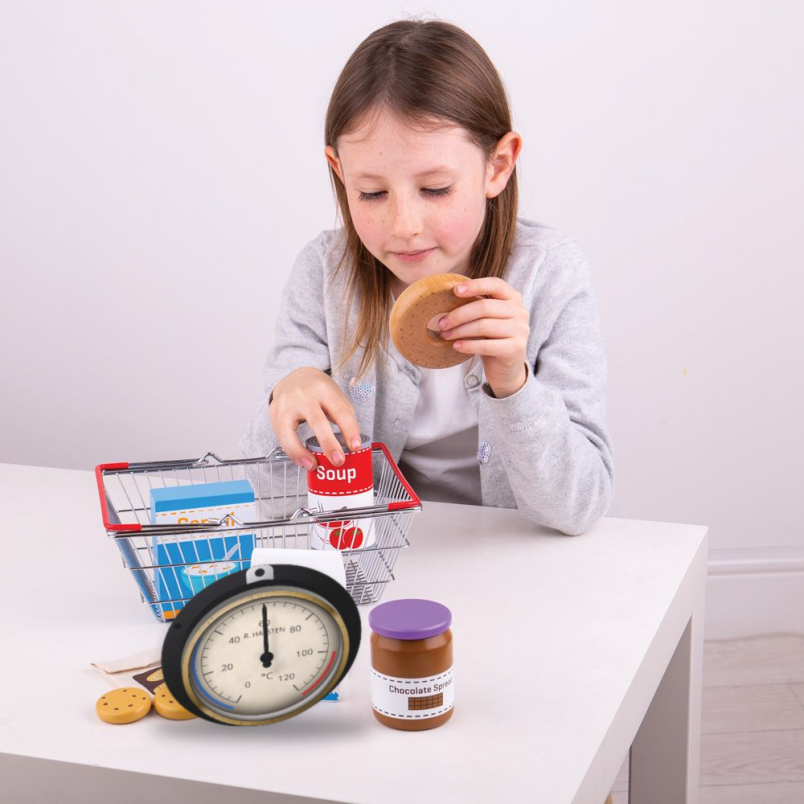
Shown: **60** °C
